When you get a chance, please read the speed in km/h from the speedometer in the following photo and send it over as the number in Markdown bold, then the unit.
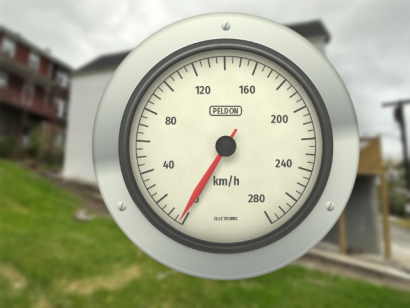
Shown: **2.5** km/h
